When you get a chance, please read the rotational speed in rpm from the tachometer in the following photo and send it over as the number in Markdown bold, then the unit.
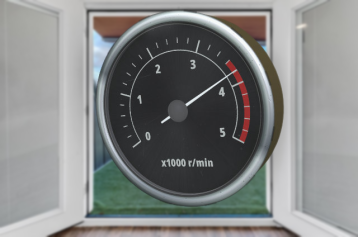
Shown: **3800** rpm
